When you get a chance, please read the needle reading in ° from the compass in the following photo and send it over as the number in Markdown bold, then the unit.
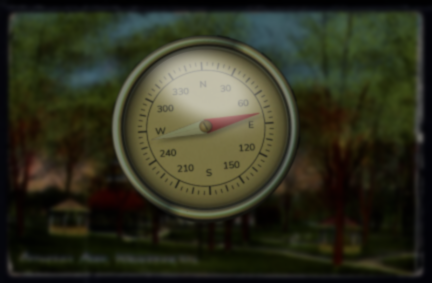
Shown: **80** °
